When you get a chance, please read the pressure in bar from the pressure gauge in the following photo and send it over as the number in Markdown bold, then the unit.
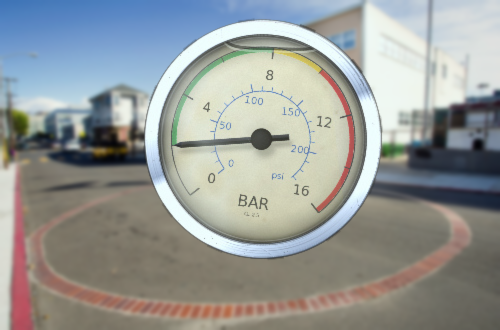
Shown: **2** bar
